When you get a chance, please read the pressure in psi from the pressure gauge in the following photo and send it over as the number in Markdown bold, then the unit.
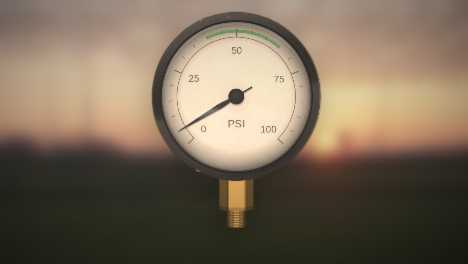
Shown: **5** psi
